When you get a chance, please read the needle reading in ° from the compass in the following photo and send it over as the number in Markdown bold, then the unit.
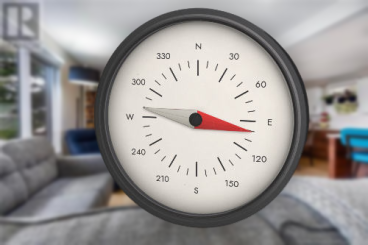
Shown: **100** °
